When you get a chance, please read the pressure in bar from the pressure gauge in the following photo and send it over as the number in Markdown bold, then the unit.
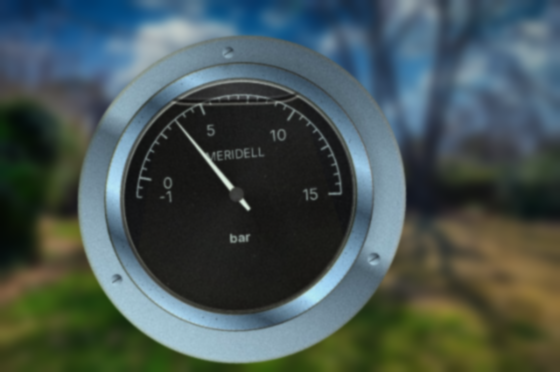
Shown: **3.5** bar
